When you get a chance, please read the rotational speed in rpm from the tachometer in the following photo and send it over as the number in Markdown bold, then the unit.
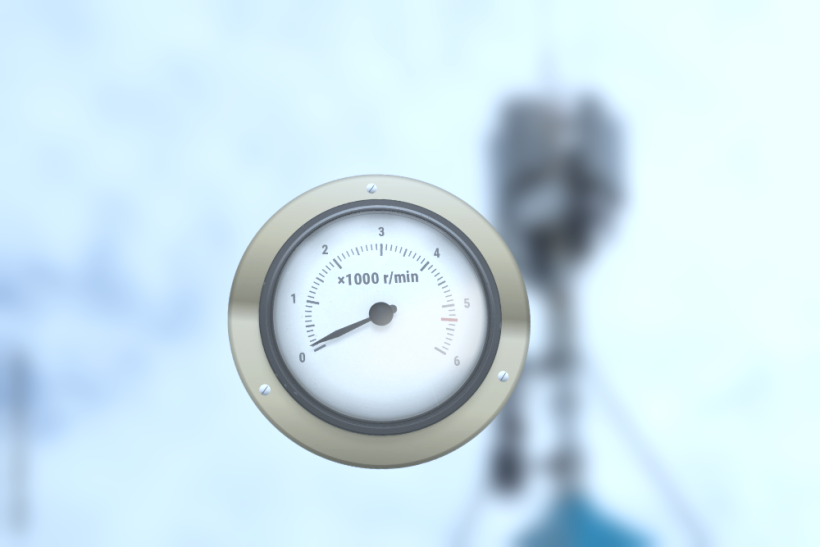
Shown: **100** rpm
